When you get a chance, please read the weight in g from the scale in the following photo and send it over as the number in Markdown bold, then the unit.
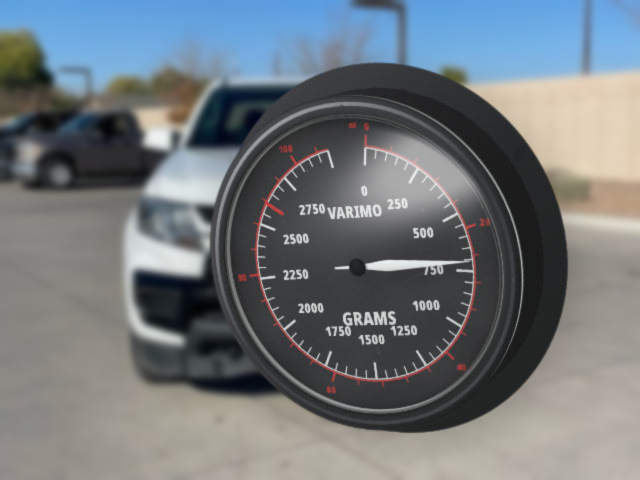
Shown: **700** g
